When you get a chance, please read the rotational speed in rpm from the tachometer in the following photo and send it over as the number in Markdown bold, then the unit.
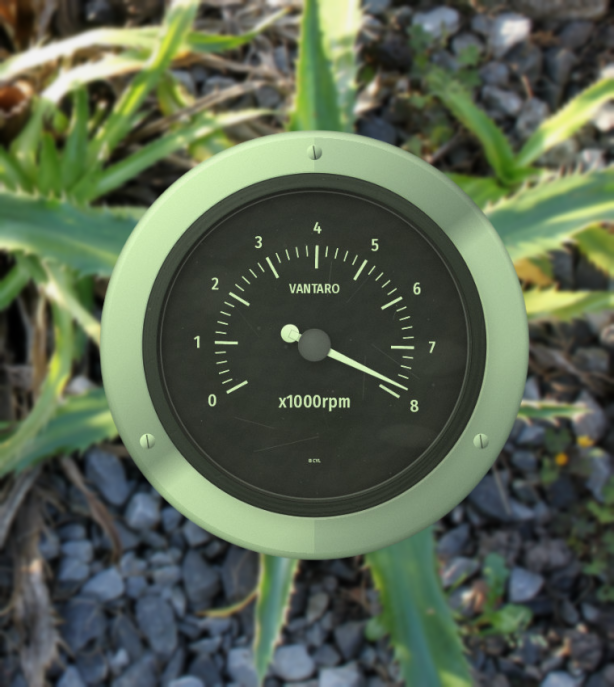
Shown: **7800** rpm
